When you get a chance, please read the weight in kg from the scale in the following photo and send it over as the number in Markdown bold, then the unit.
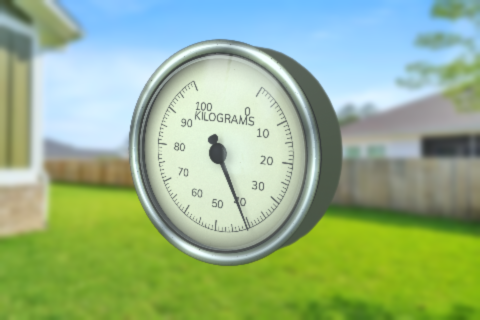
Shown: **40** kg
